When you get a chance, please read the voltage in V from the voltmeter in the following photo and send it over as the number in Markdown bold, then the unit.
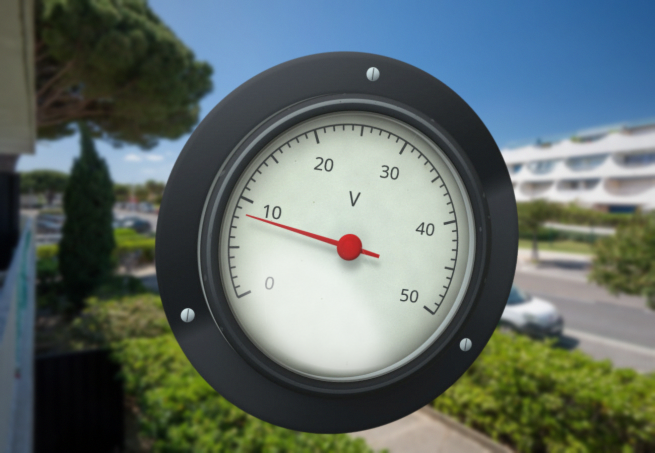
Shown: **8.5** V
